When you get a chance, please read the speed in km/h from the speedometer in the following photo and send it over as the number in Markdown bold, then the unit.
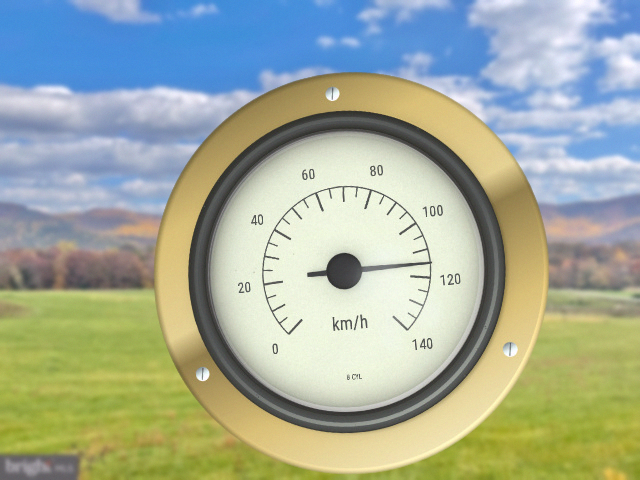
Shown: **115** km/h
